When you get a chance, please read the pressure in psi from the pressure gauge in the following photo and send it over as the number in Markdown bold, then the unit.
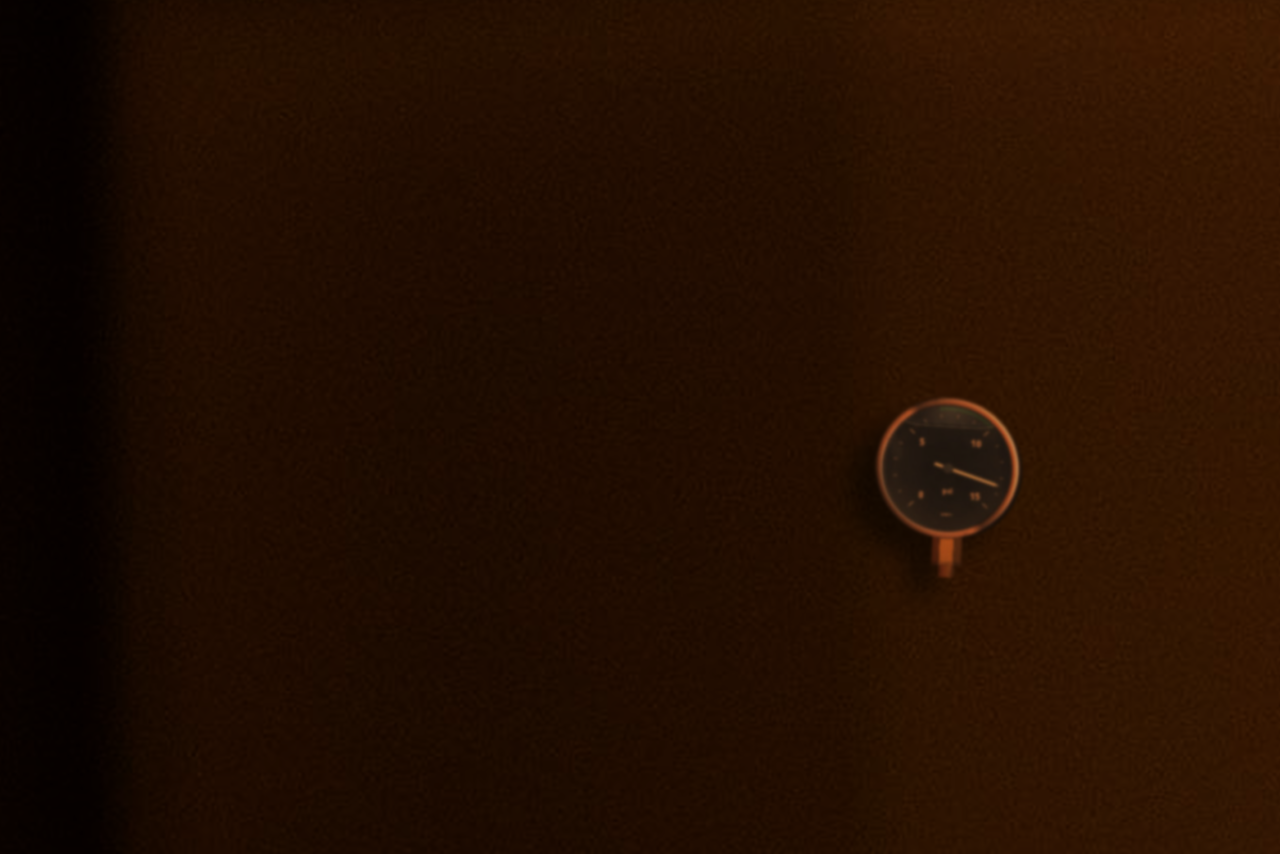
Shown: **13.5** psi
